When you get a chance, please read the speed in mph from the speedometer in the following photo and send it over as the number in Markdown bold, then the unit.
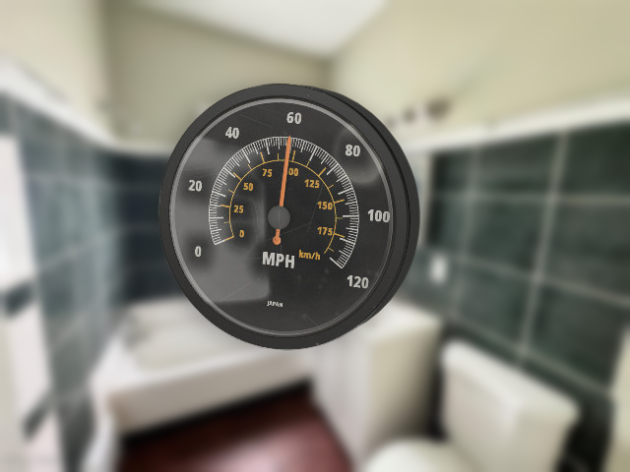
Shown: **60** mph
